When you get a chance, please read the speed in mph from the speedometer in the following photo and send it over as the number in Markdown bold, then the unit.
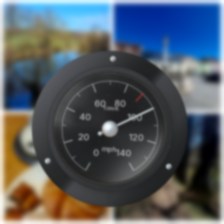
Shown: **100** mph
